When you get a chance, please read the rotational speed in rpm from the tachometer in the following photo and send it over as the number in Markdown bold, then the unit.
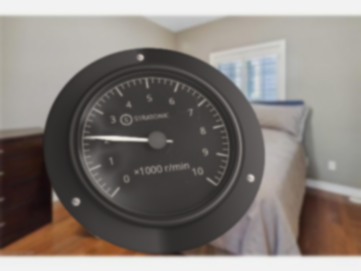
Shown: **2000** rpm
